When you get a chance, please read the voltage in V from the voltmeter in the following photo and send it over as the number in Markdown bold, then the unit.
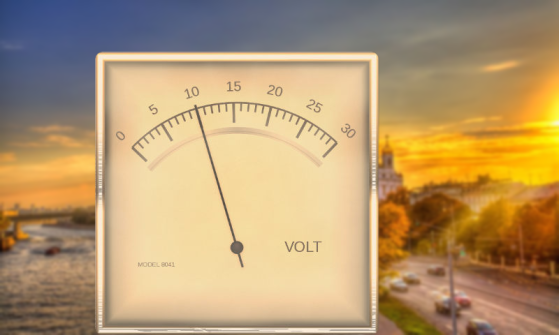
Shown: **10** V
